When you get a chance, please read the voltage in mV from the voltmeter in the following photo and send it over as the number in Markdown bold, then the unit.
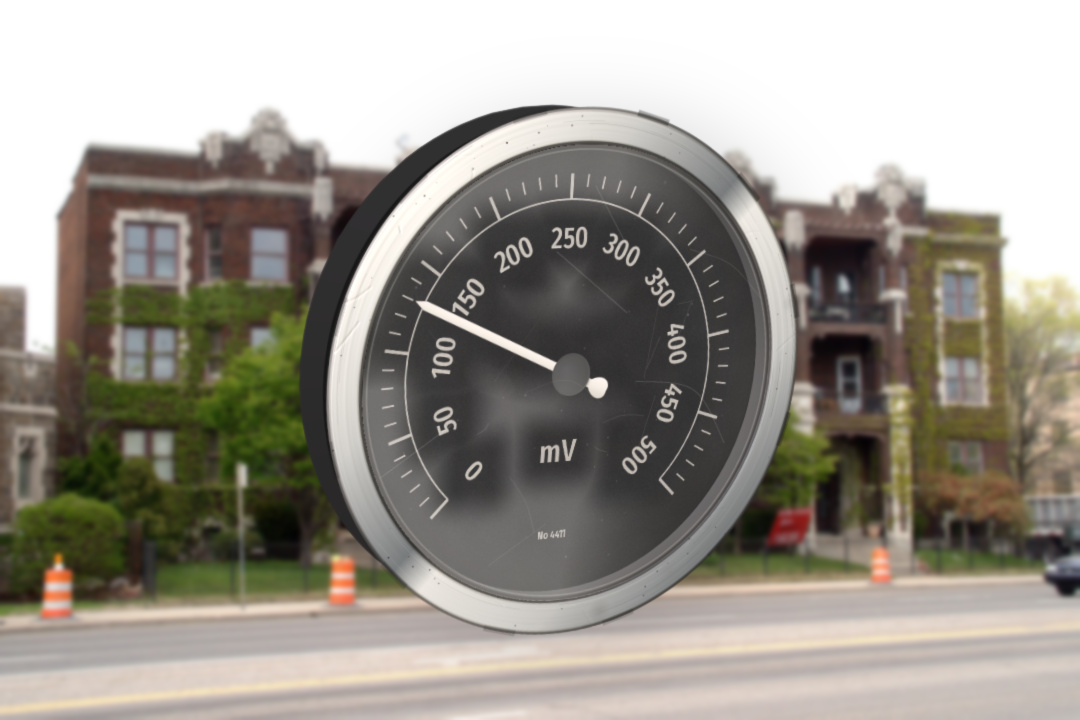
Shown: **130** mV
